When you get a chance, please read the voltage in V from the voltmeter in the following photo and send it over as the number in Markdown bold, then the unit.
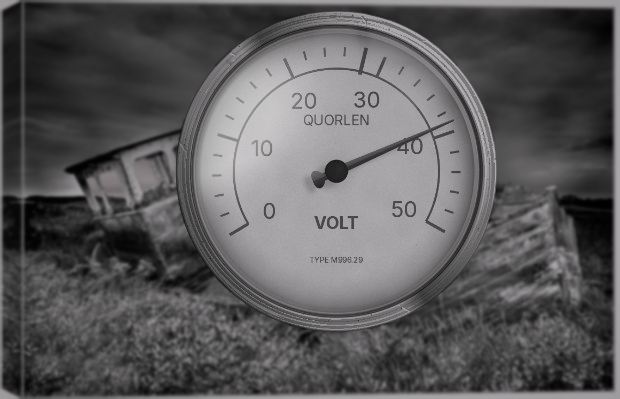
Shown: **39** V
